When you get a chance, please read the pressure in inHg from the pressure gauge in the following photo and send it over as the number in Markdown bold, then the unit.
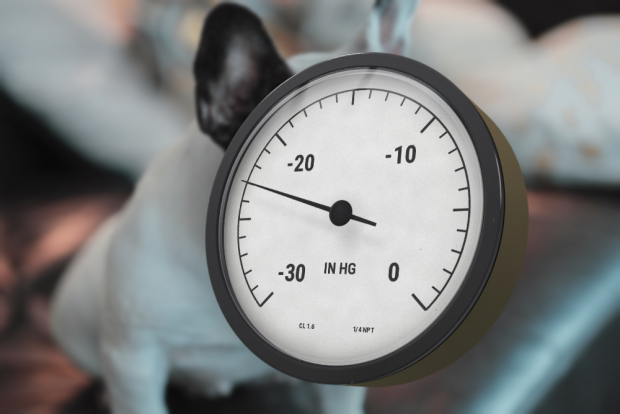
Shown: **-23** inHg
